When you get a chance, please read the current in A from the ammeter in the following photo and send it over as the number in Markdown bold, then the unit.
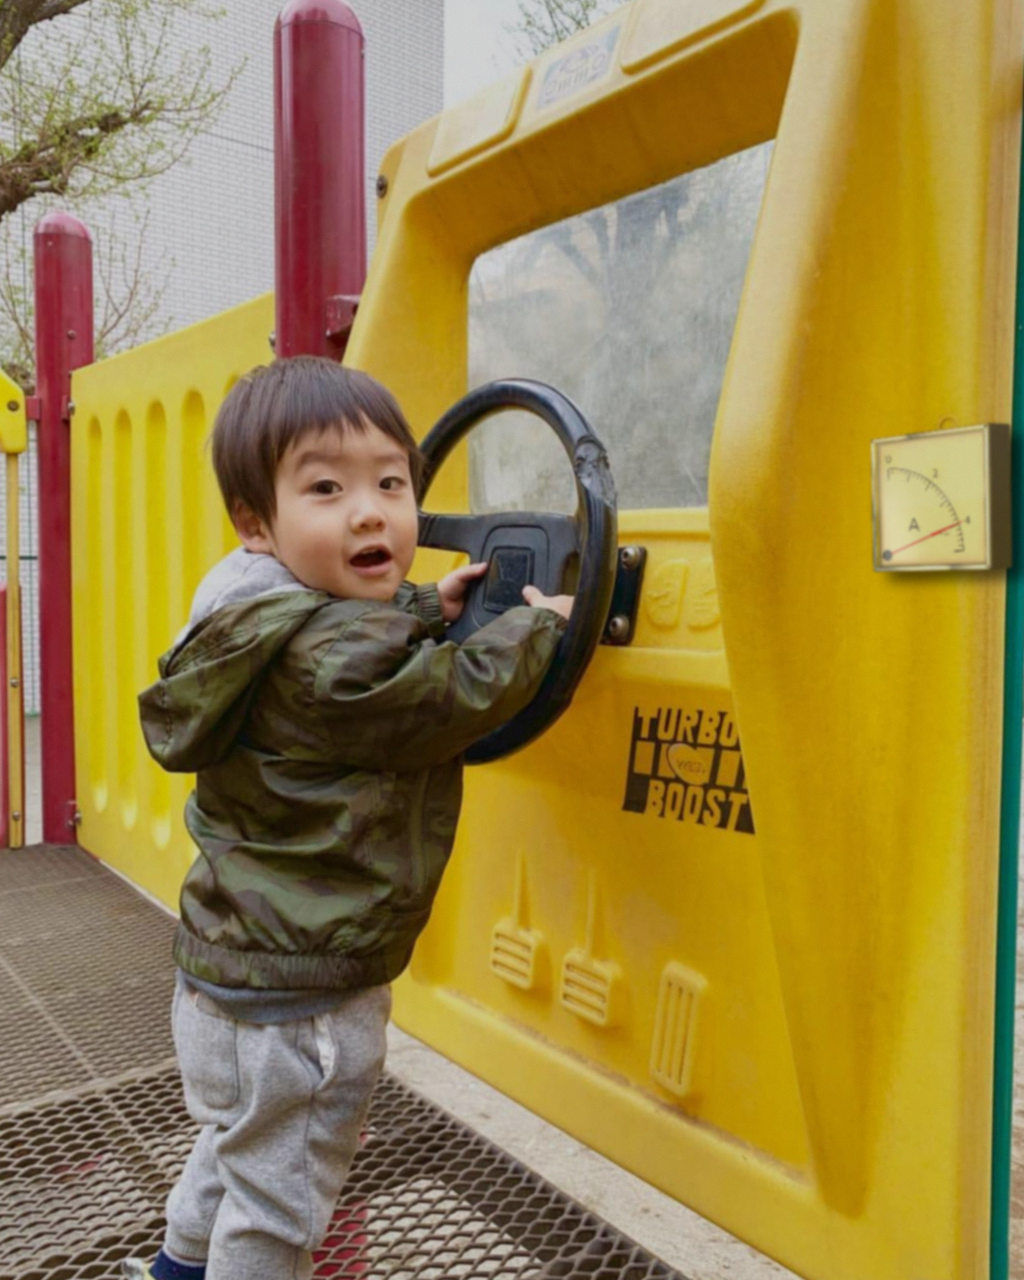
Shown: **4** A
